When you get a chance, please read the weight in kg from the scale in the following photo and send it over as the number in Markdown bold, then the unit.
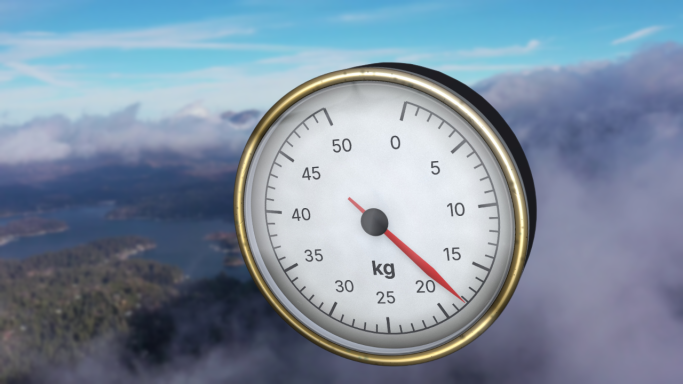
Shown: **18** kg
